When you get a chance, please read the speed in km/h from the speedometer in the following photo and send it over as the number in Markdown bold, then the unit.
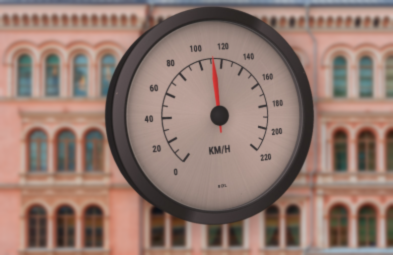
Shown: **110** km/h
